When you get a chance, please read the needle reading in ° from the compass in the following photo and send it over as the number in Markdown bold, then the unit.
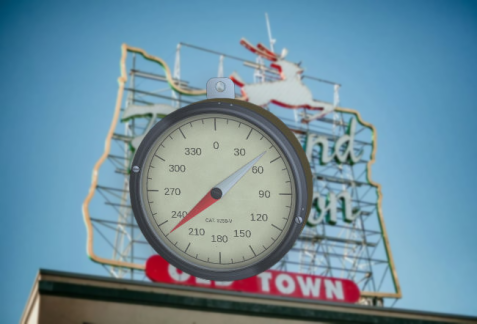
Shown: **230** °
